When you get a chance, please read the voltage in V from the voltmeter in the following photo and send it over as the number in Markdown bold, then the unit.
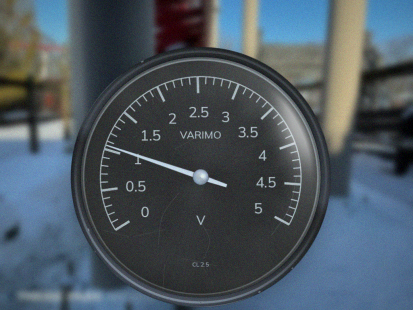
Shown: **1.05** V
